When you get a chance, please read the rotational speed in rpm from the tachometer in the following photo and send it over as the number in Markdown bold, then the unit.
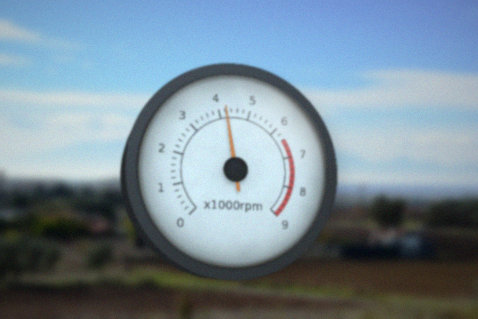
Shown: **4200** rpm
